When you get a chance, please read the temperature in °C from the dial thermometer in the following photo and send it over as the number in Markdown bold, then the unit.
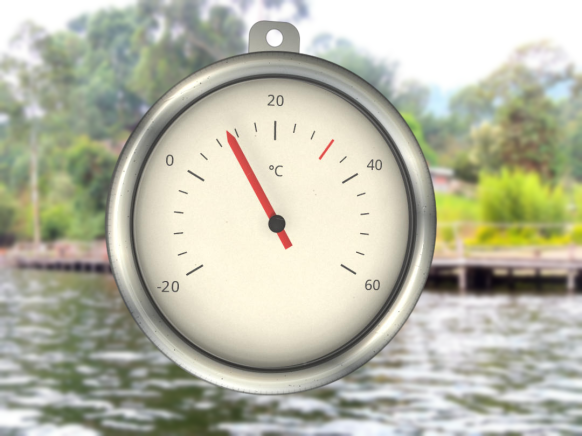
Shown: **10** °C
